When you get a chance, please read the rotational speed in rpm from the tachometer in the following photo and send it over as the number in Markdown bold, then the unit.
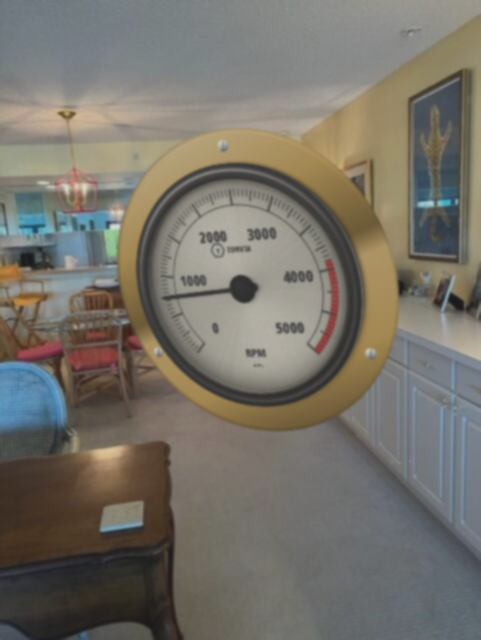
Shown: **750** rpm
